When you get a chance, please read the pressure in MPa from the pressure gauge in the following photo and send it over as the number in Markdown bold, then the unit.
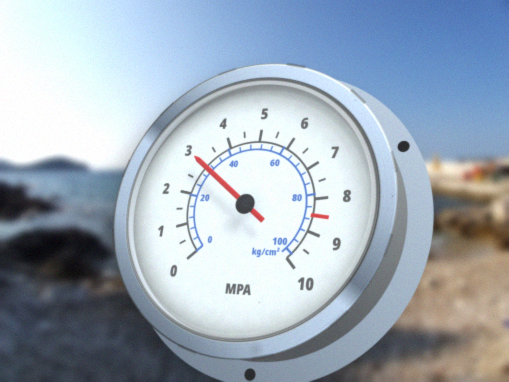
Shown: **3** MPa
